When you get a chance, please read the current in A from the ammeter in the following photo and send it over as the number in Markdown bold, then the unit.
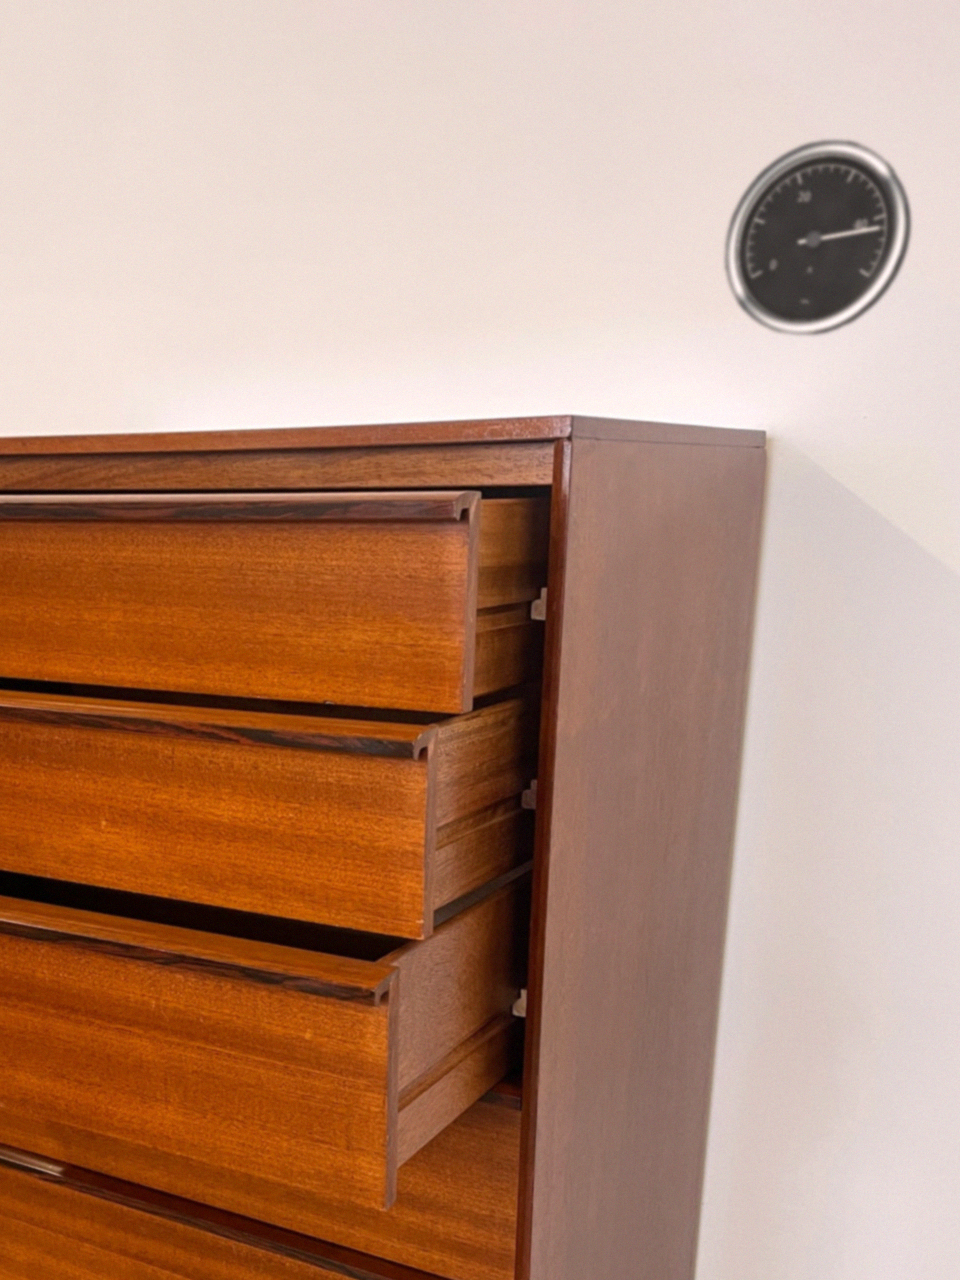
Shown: **42** A
